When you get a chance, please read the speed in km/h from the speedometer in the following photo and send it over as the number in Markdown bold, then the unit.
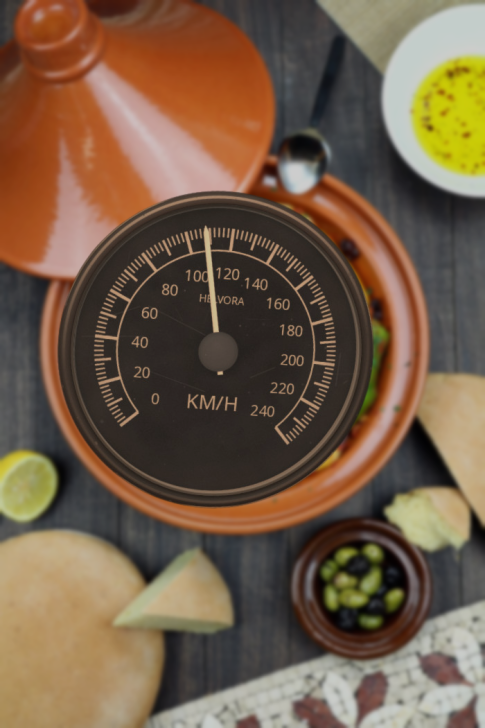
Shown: **108** km/h
